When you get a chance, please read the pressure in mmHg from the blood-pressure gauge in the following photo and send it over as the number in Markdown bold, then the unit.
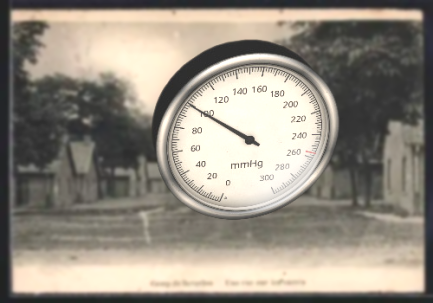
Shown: **100** mmHg
